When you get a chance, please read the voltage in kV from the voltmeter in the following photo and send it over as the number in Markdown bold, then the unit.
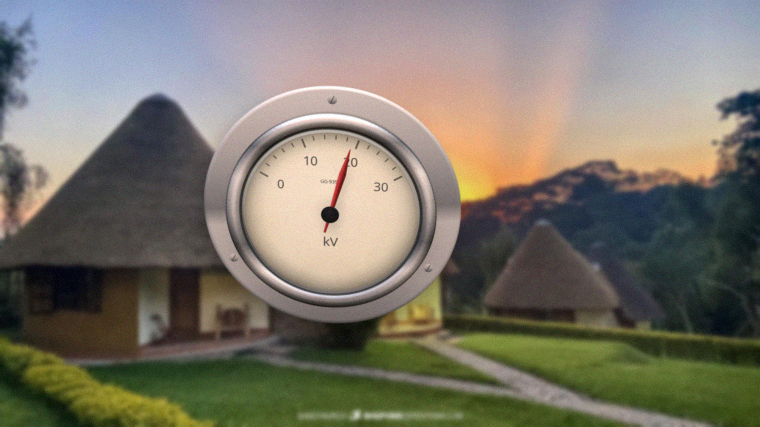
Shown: **19** kV
